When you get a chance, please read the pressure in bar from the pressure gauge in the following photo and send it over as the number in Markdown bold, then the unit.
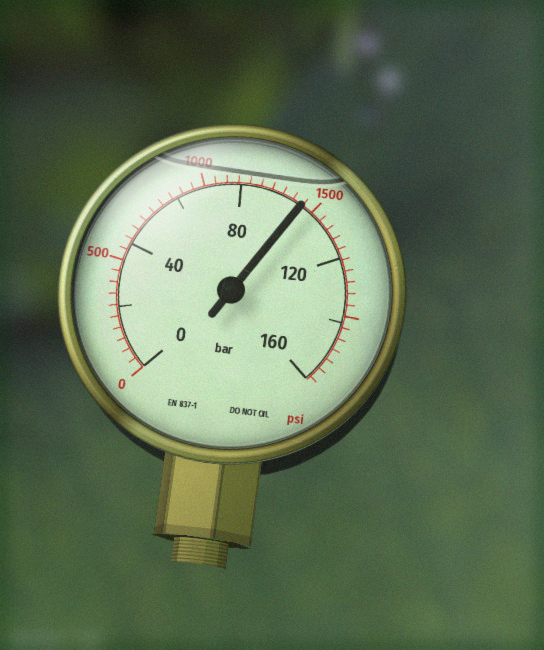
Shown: **100** bar
